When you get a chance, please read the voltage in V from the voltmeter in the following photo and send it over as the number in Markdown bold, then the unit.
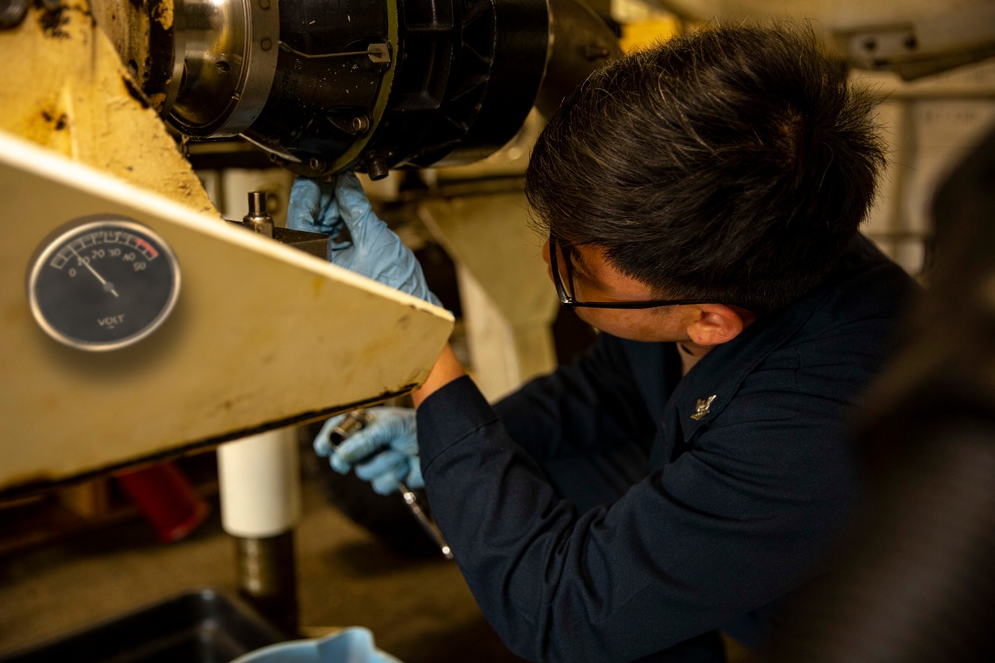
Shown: **10** V
